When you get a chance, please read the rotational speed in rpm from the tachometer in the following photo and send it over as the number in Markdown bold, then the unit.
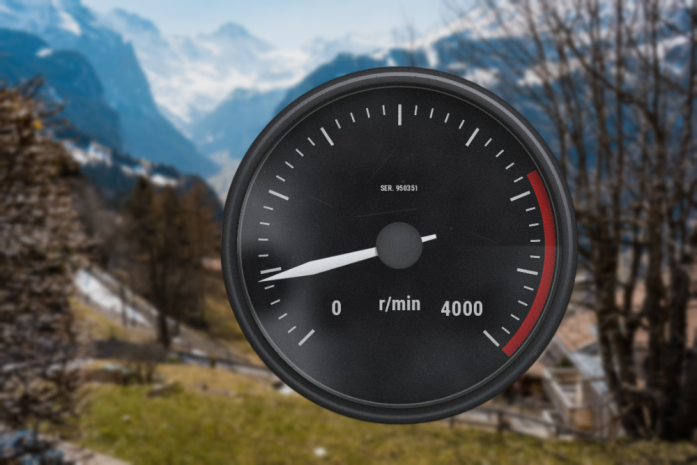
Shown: **450** rpm
